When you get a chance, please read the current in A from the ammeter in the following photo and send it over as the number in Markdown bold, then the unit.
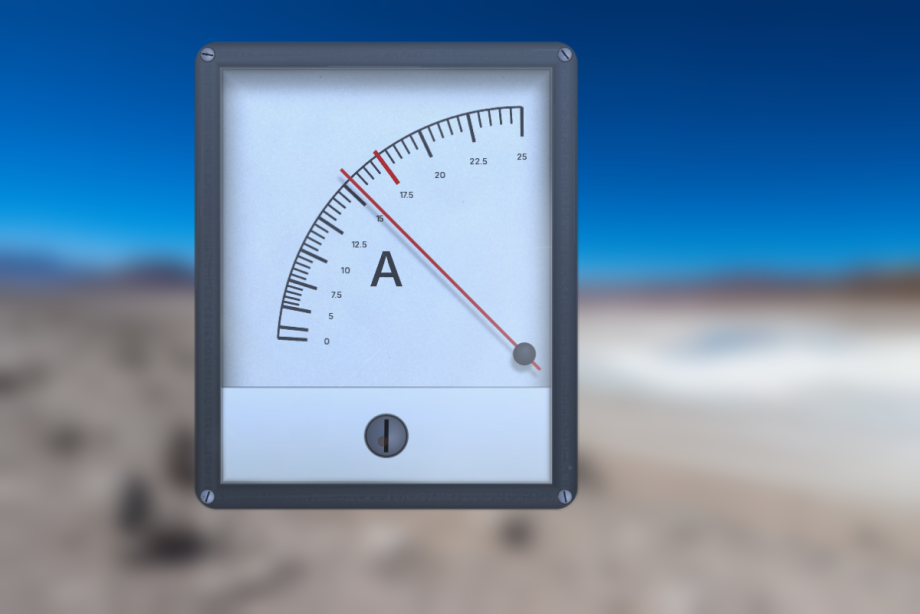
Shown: **15.5** A
